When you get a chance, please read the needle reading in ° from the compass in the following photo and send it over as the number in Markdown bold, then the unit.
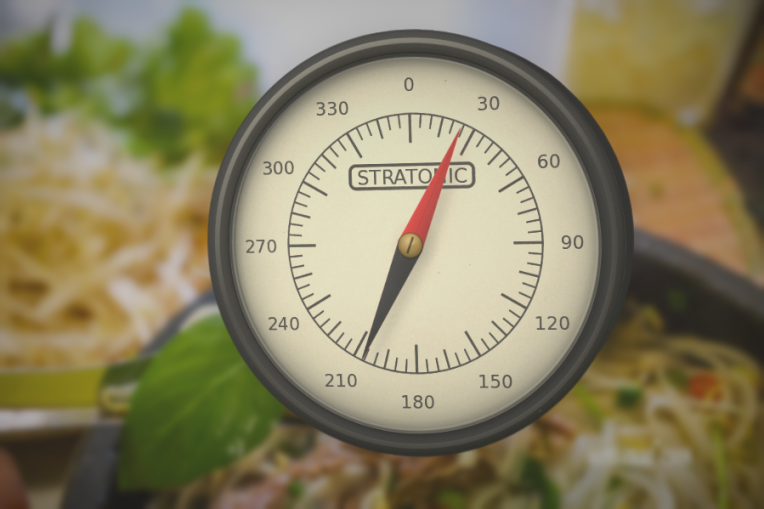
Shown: **25** °
